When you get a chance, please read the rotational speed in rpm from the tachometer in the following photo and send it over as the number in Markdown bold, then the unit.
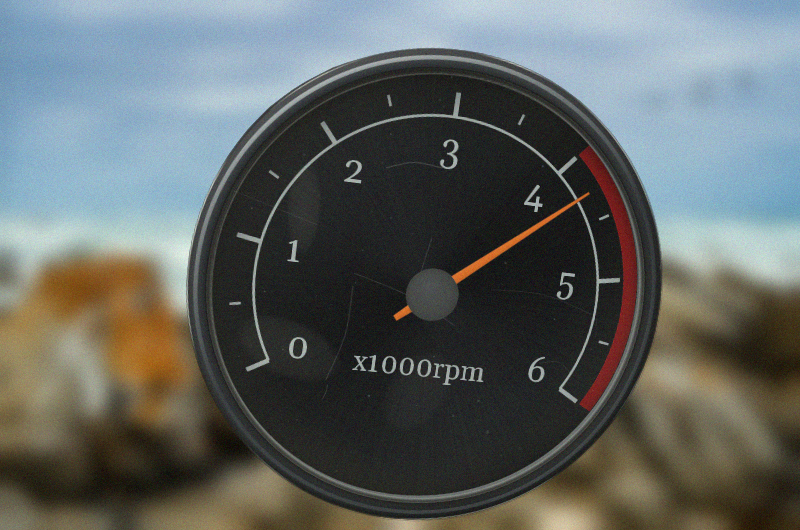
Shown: **4250** rpm
